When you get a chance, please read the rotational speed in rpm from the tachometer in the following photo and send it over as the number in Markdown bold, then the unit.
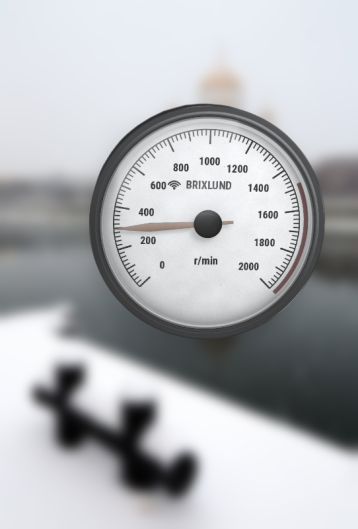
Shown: **300** rpm
